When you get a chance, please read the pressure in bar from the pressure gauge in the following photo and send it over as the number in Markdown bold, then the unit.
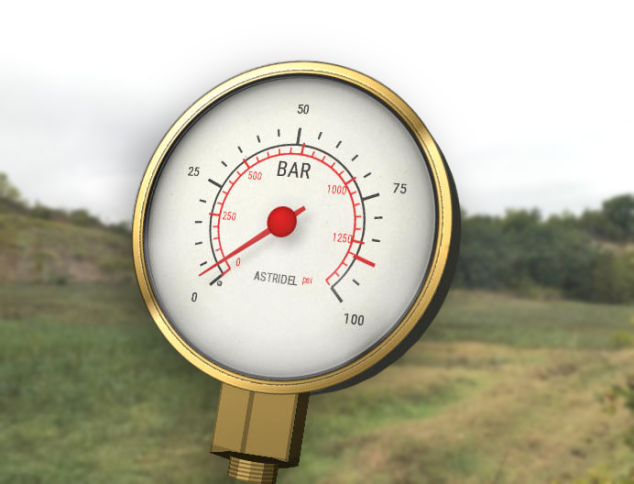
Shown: **2.5** bar
